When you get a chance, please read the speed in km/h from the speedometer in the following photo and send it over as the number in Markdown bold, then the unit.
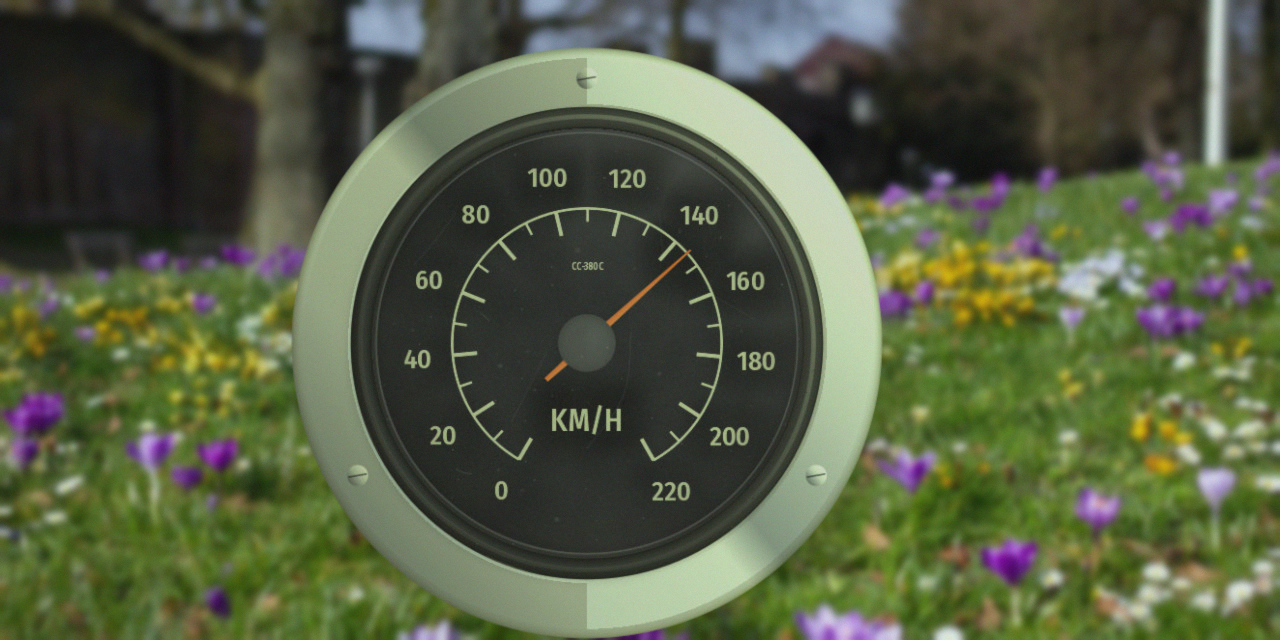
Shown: **145** km/h
